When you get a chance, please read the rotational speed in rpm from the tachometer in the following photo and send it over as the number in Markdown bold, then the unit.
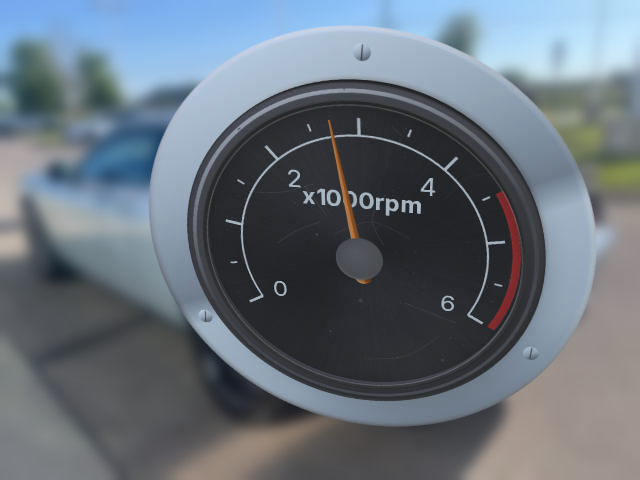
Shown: **2750** rpm
